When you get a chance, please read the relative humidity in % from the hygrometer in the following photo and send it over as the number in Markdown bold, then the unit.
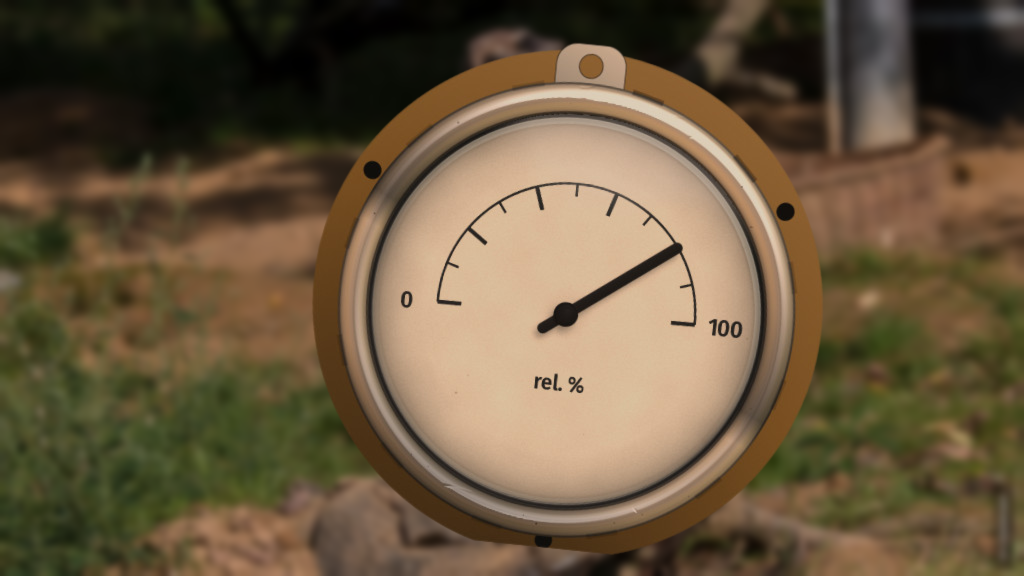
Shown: **80** %
